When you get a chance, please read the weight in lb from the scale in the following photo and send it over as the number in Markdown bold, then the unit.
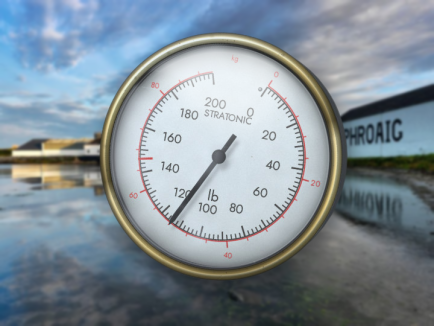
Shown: **114** lb
